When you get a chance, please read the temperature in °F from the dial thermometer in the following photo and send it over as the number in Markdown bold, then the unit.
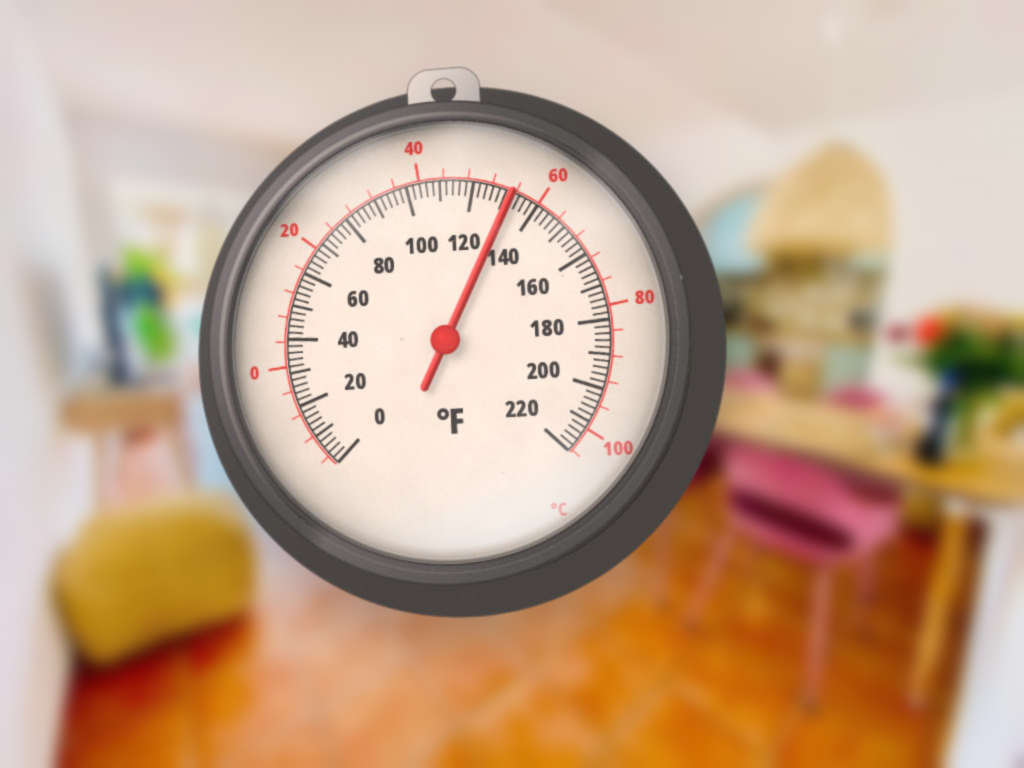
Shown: **132** °F
